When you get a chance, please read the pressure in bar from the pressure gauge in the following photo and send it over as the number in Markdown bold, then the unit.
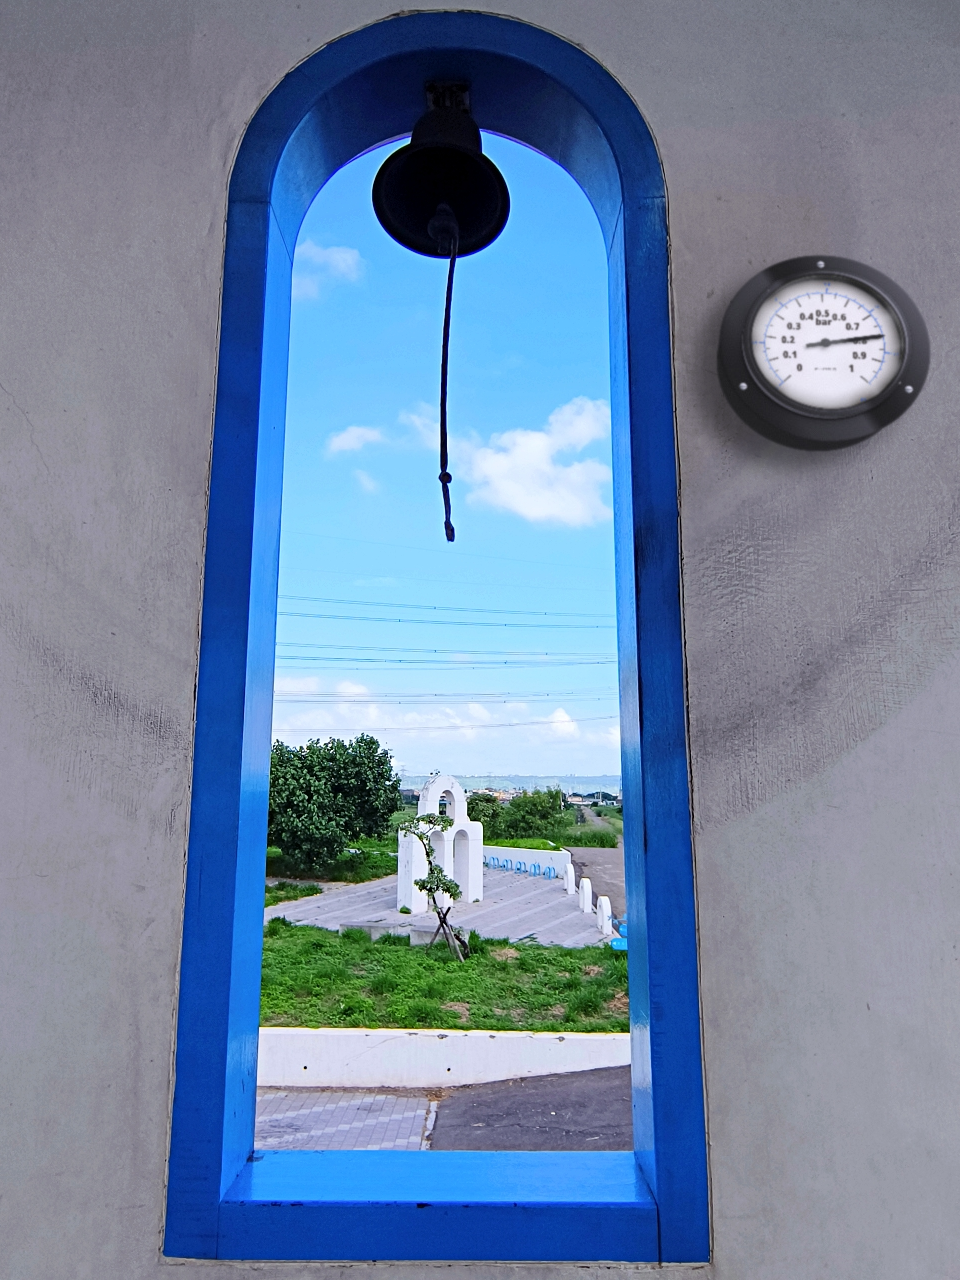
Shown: **0.8** bar
